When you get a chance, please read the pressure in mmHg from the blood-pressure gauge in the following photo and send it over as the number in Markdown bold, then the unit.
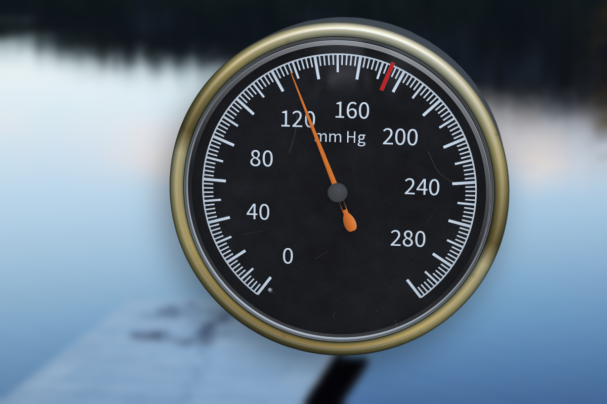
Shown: **128** mmHg
